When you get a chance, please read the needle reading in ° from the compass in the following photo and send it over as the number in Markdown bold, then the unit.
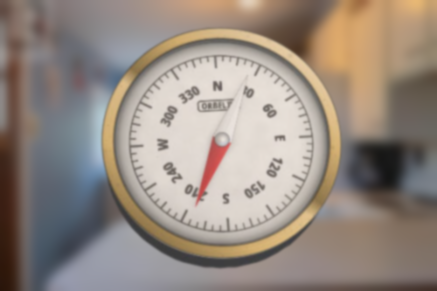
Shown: **205** °
